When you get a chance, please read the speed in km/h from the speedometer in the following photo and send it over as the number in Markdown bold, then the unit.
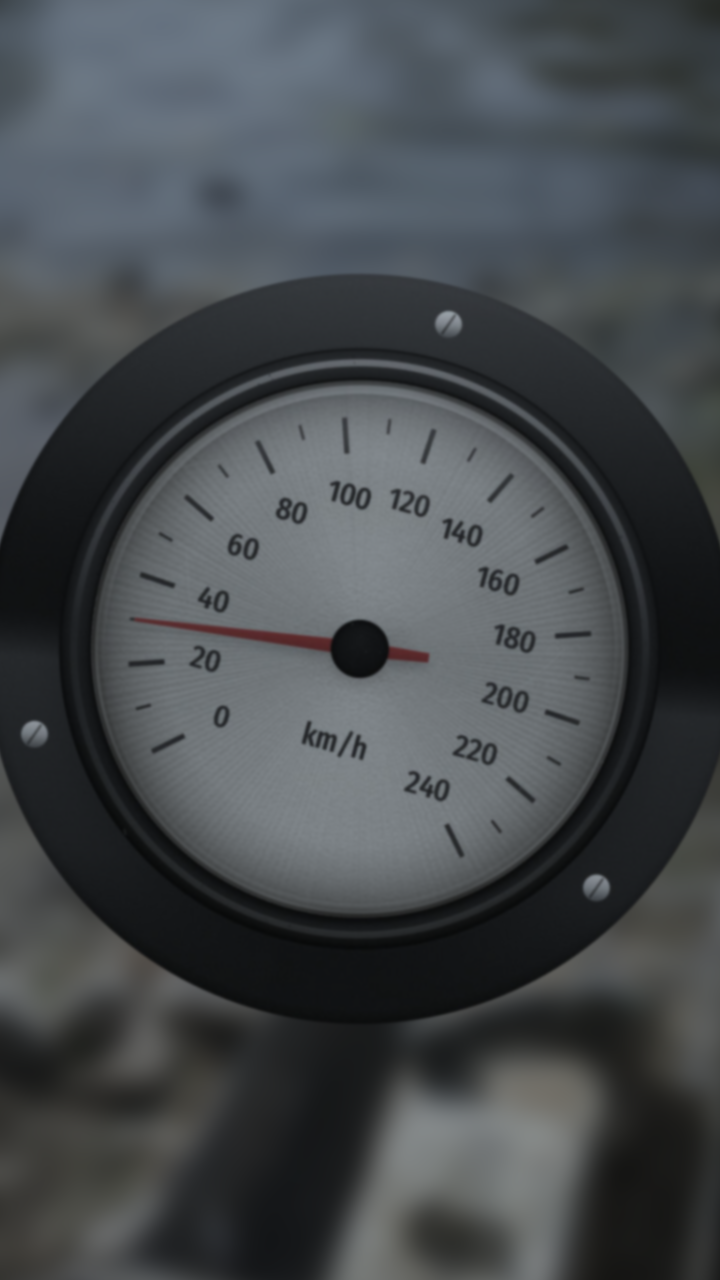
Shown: **30** km/h
